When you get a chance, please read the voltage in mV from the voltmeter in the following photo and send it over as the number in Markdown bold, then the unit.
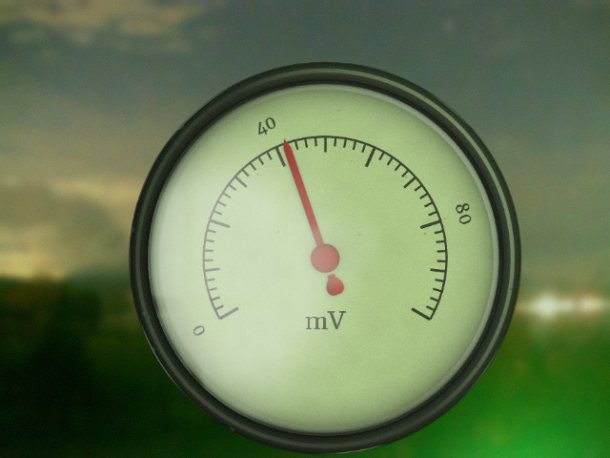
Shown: **42** mV
